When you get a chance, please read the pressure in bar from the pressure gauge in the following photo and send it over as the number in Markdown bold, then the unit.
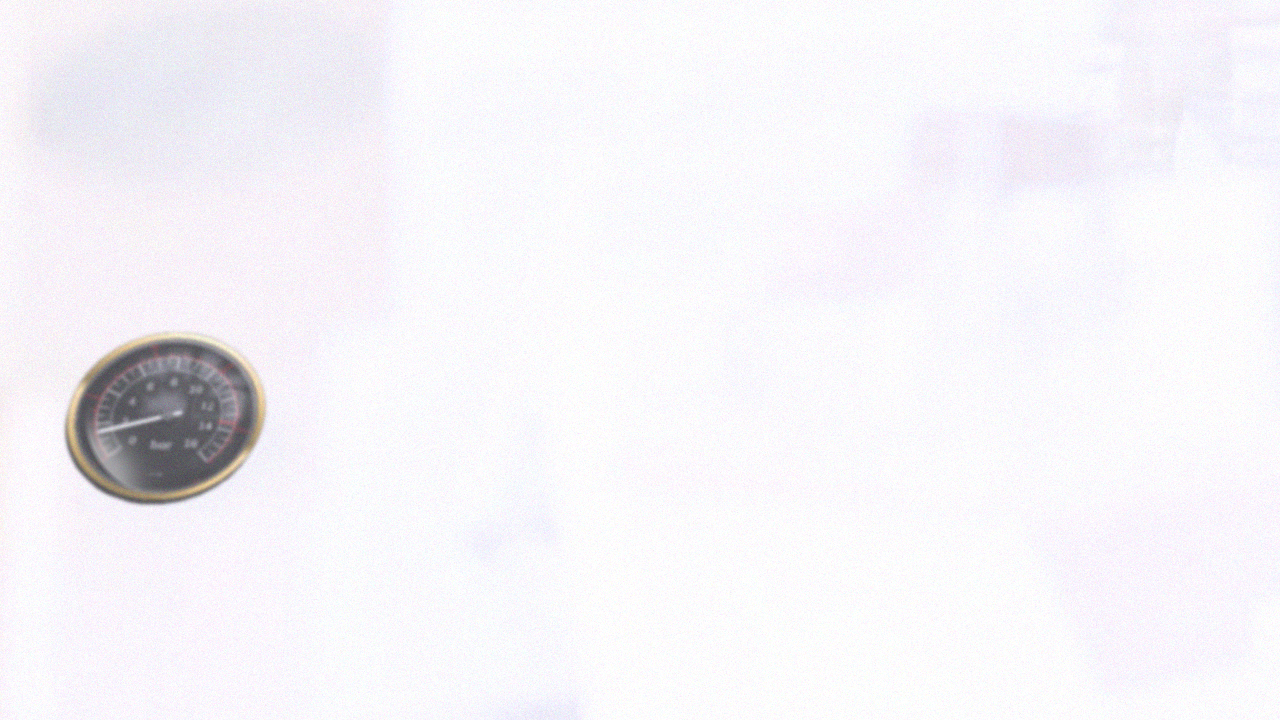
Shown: **1.5** bar
